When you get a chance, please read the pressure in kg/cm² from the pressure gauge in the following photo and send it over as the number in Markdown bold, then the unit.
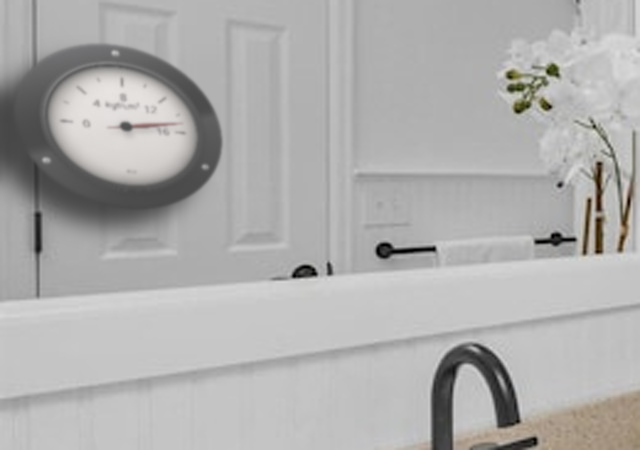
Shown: **15** kg/cm²
